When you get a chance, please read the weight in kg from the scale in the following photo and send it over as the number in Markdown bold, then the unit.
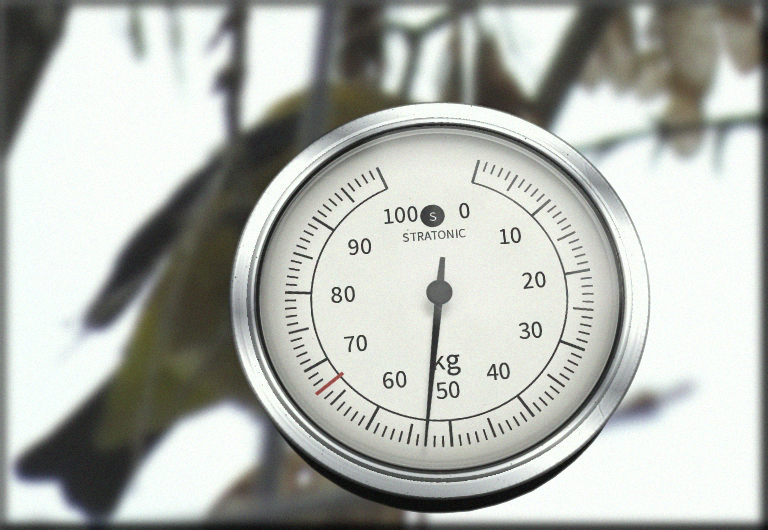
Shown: **53** kg
